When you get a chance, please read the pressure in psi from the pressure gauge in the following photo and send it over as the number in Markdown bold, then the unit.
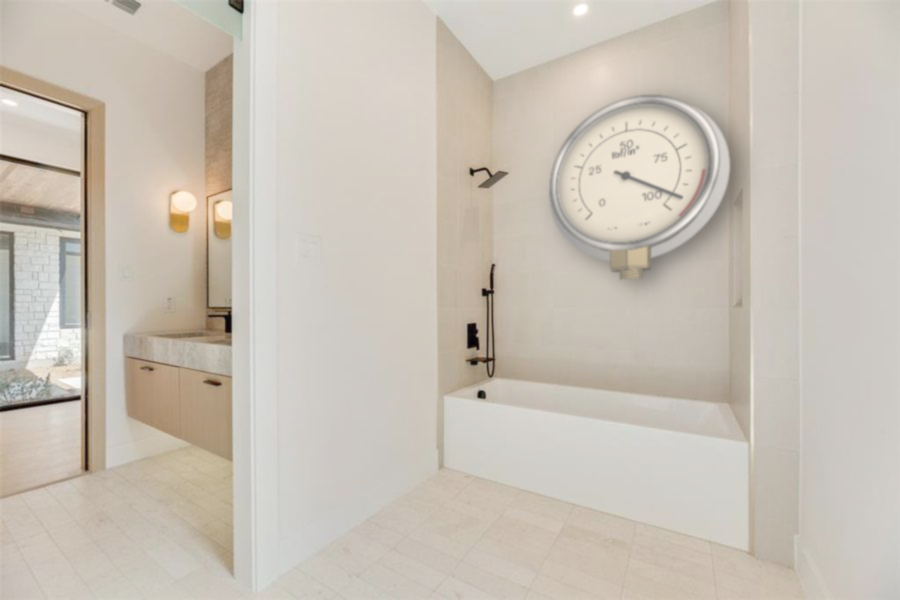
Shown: **95** psi
